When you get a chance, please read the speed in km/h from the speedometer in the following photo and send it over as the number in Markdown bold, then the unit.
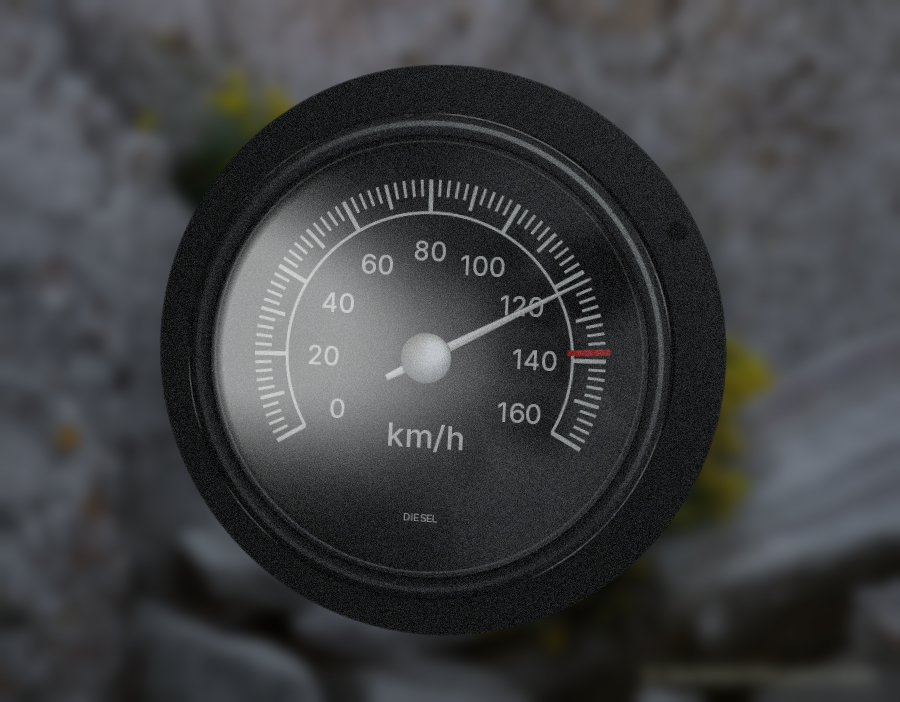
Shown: **122** km/h
